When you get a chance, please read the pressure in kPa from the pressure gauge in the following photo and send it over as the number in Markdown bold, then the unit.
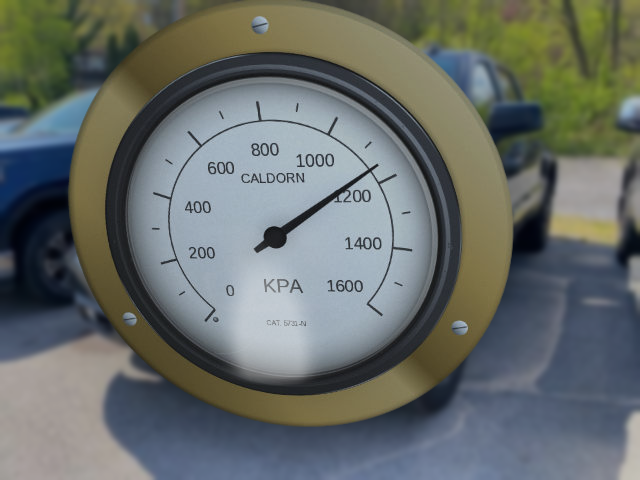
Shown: **1150** kPa
